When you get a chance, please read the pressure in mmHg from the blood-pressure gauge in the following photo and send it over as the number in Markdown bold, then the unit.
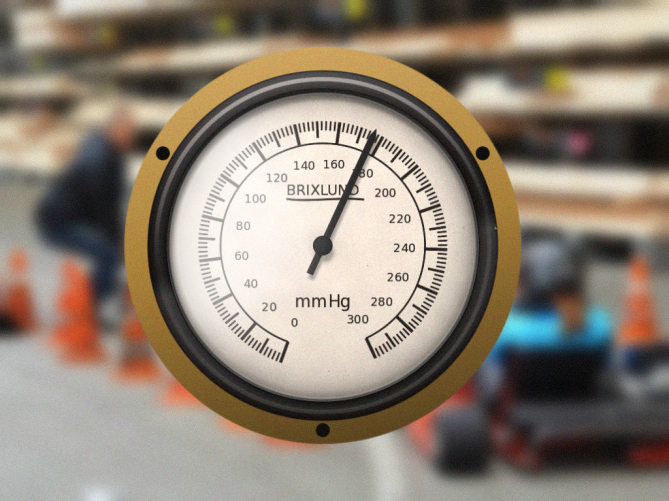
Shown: **176** mmHg
